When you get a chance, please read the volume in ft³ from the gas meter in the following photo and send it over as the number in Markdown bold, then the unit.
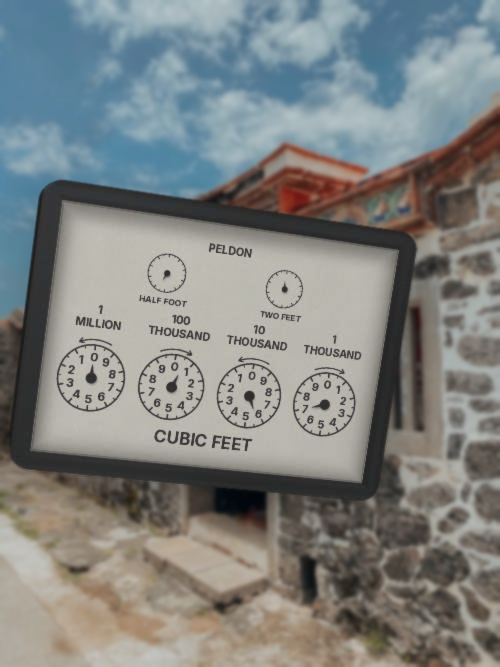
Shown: **5700** ft³
